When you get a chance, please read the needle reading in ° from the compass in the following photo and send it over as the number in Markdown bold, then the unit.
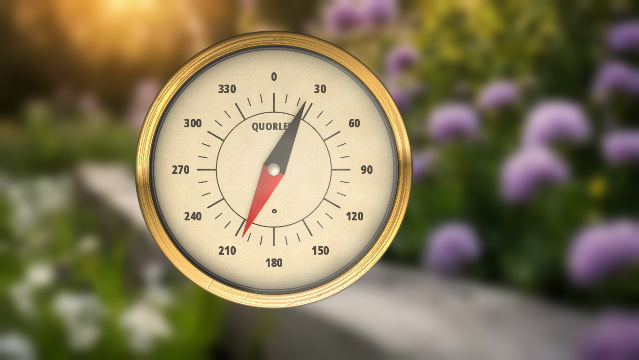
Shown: **205** °
